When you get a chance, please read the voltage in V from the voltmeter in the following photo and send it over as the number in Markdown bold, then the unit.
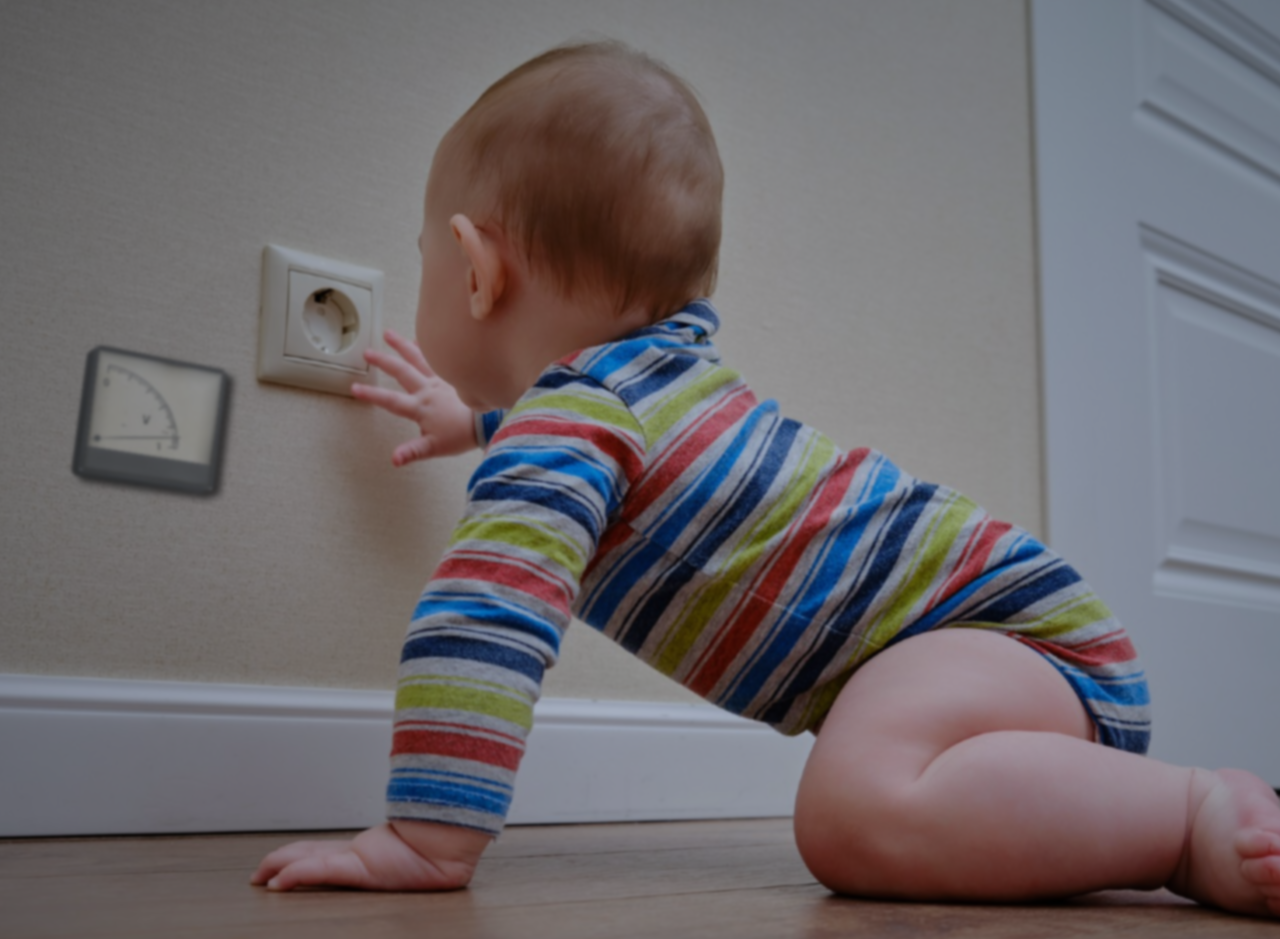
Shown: **0.9** V
